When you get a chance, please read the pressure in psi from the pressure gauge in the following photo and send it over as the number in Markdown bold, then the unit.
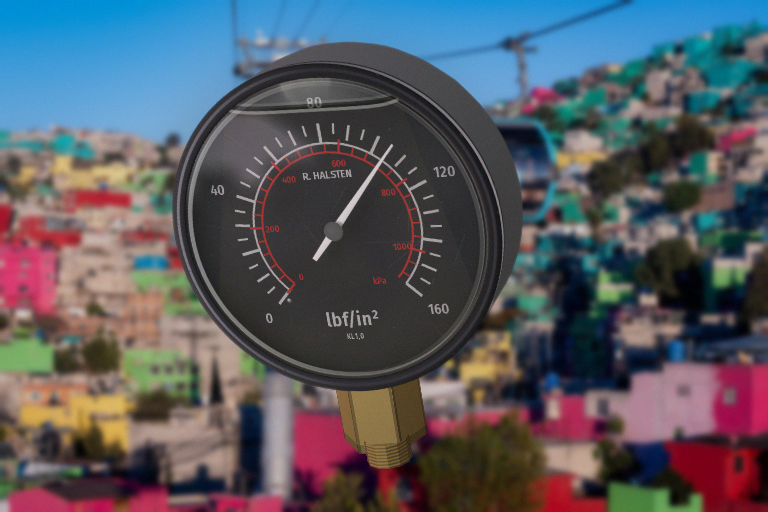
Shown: **105** psi
